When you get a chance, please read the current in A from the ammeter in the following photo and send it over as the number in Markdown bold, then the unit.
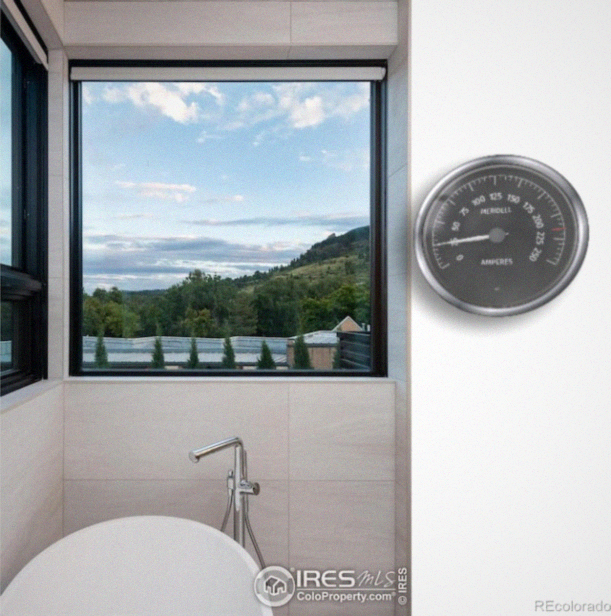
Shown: **25** A
